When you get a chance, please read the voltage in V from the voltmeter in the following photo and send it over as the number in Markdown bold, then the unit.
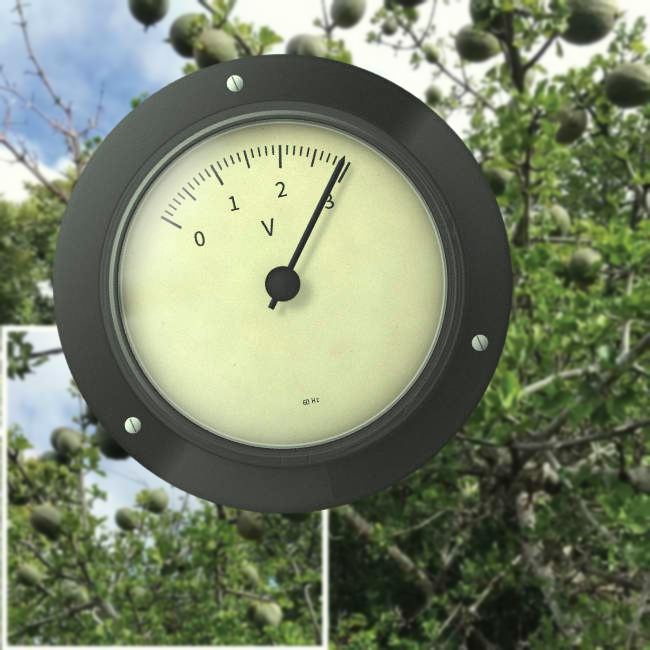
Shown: **2.9** V
